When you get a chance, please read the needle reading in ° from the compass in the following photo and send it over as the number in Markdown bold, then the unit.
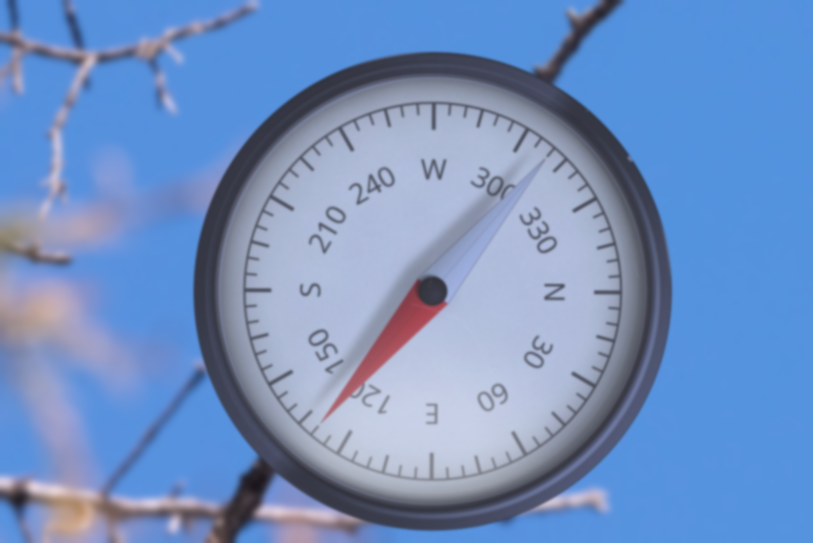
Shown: **130** °
